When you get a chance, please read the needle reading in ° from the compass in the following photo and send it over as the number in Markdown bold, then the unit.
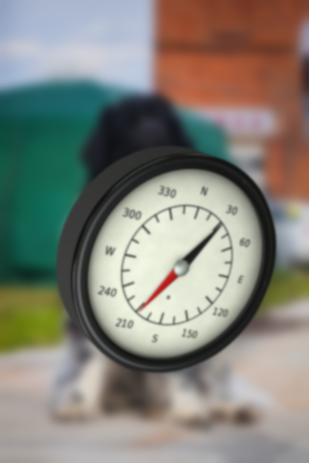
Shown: **210** °
